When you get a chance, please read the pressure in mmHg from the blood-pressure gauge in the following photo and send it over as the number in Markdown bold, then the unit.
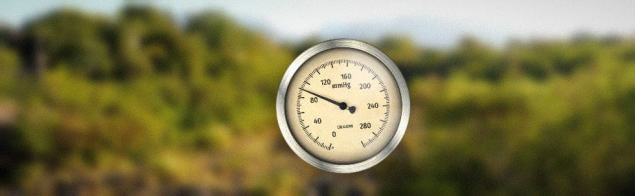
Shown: **90** mmHg
